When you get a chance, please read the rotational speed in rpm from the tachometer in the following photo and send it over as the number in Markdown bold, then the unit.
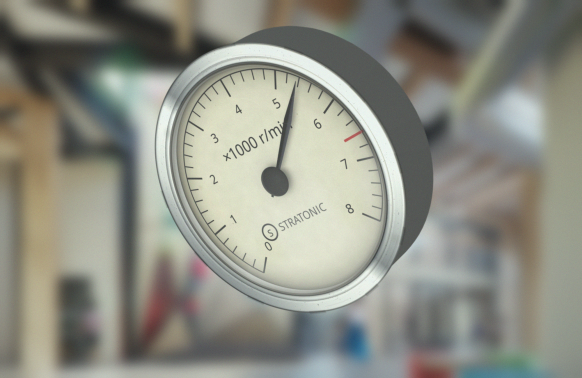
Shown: **5400** rpm
